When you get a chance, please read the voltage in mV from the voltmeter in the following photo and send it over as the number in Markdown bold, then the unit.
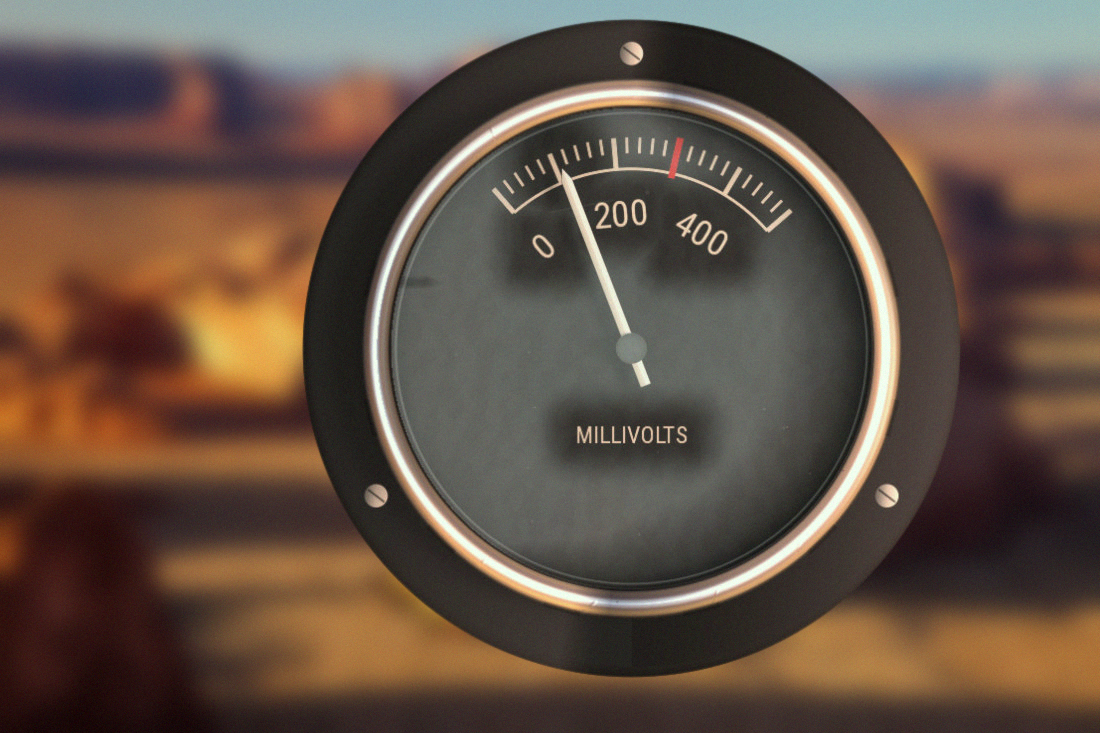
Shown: **110** mV
